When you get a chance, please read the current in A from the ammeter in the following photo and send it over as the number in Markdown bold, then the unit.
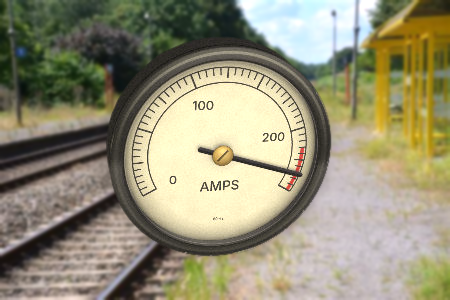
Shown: **235** A
